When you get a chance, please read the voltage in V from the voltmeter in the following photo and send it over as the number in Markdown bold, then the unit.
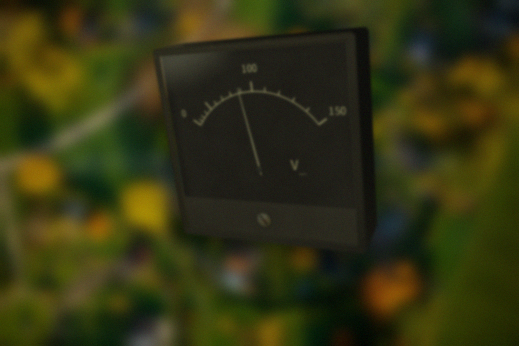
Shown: **90** V
